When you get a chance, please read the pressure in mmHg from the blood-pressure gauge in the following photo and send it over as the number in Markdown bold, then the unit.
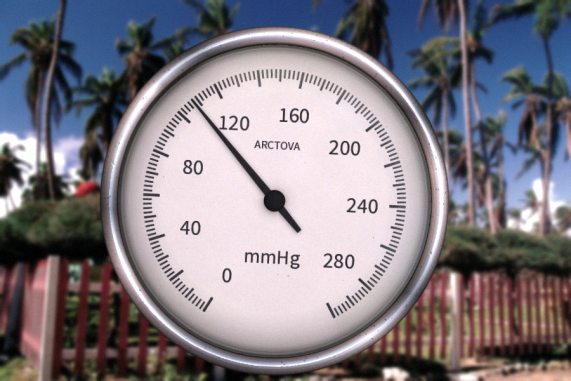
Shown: **108** mmHg
